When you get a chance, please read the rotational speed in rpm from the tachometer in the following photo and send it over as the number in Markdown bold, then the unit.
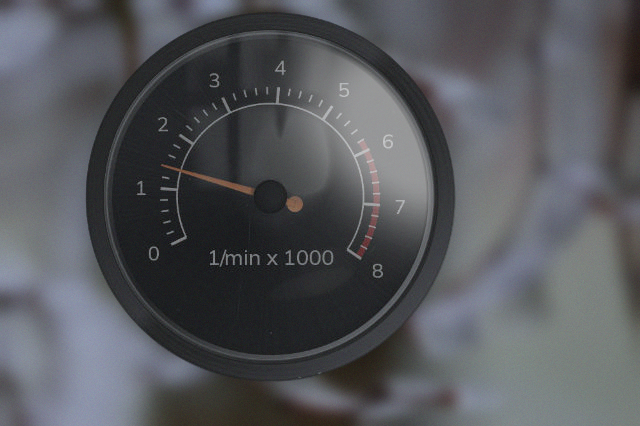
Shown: **1400** rpm
